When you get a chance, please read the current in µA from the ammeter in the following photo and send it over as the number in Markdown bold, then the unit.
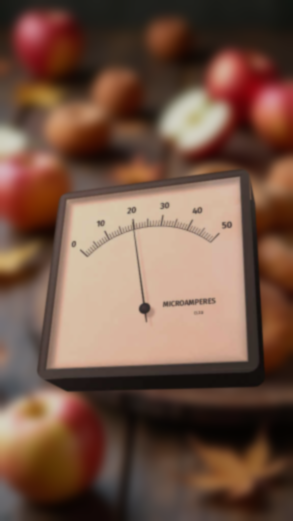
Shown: **20** µA
